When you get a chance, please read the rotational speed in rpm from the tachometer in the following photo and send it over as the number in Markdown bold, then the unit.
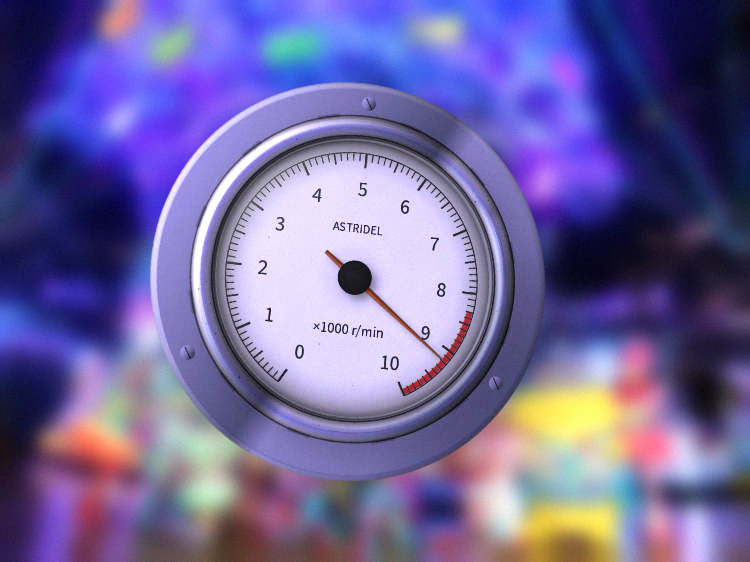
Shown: **9200** rpm
